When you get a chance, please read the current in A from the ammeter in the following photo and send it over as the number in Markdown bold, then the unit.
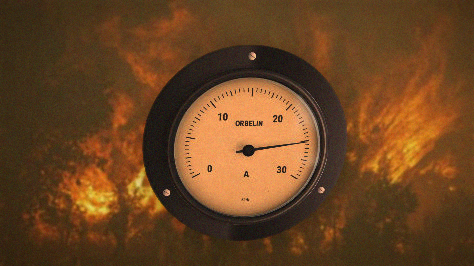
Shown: **25** A
